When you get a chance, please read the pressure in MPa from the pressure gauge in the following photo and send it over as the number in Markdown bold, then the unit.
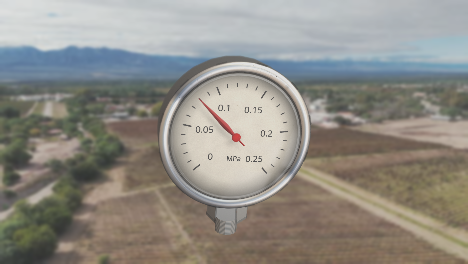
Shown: **0.08** MPa
